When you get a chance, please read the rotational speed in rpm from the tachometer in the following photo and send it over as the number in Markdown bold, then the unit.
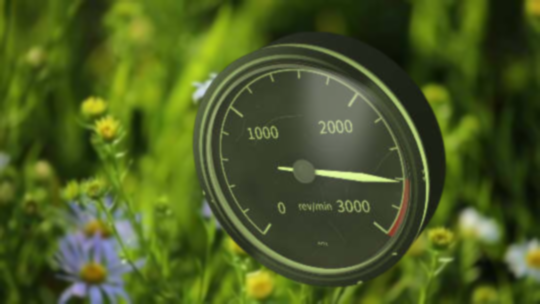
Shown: **2600** rpm
